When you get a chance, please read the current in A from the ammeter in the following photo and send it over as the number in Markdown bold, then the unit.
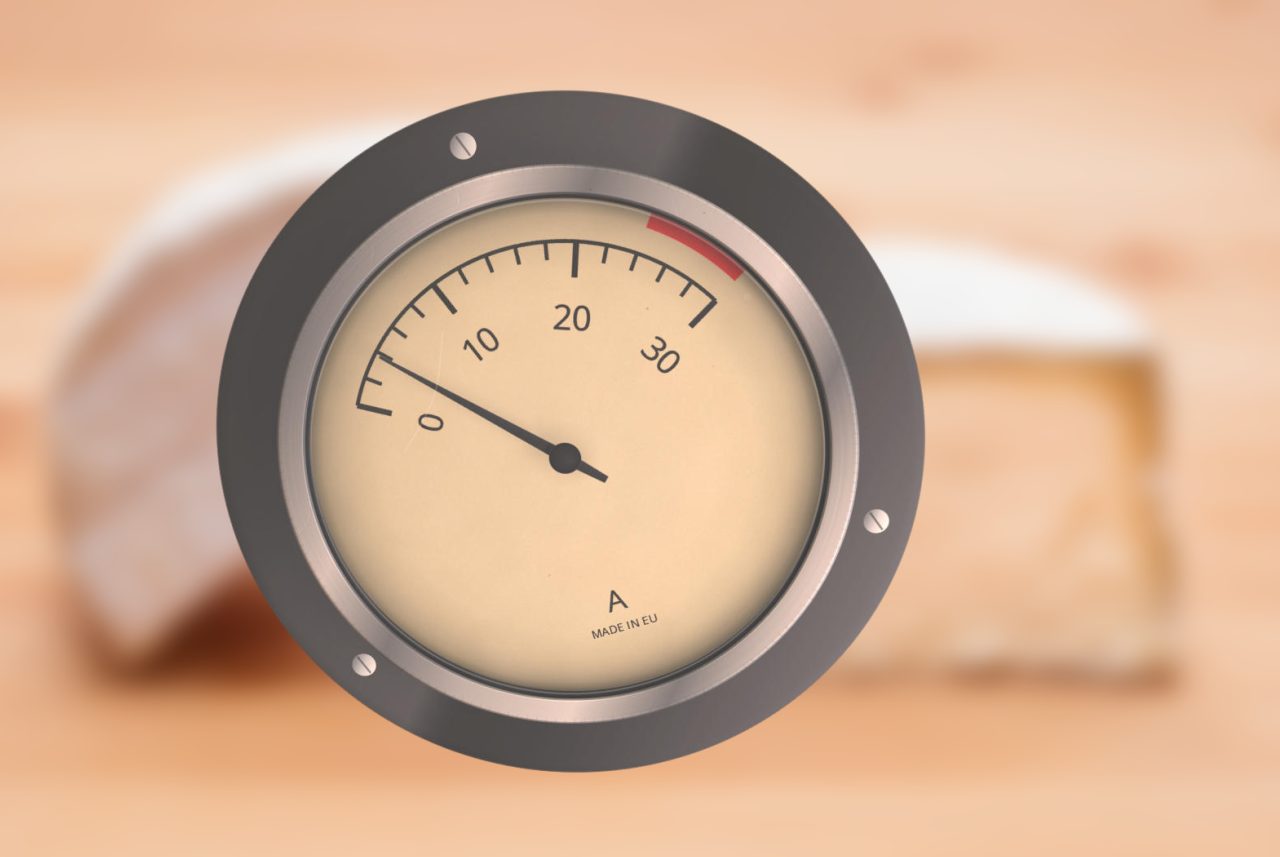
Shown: **4** A
